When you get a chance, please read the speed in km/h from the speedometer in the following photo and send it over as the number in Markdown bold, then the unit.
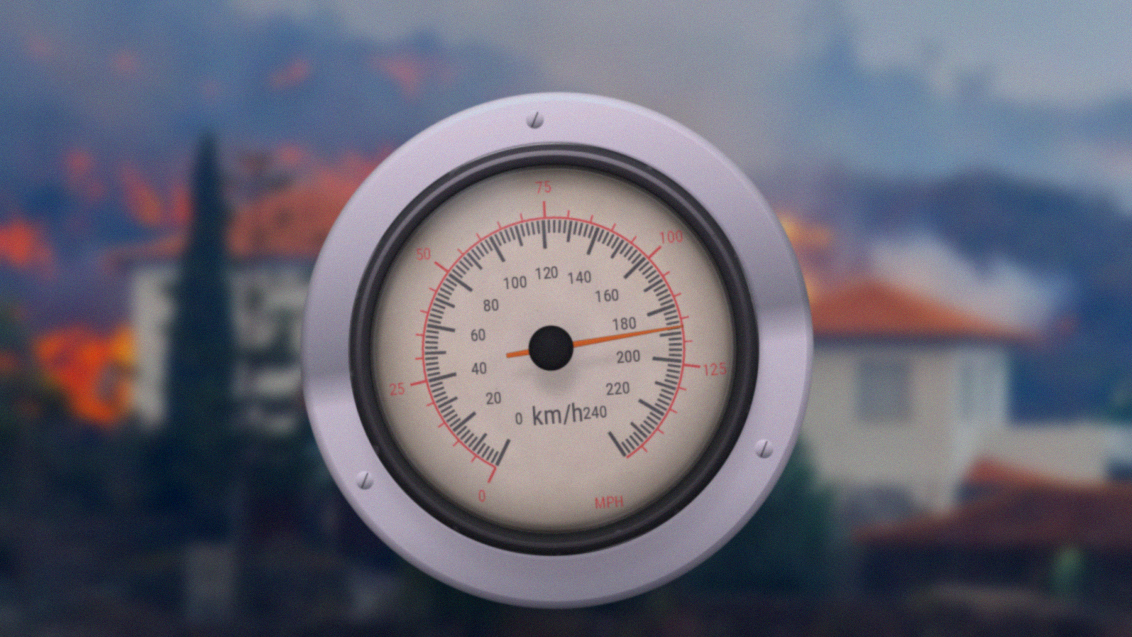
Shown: **188** km/h
